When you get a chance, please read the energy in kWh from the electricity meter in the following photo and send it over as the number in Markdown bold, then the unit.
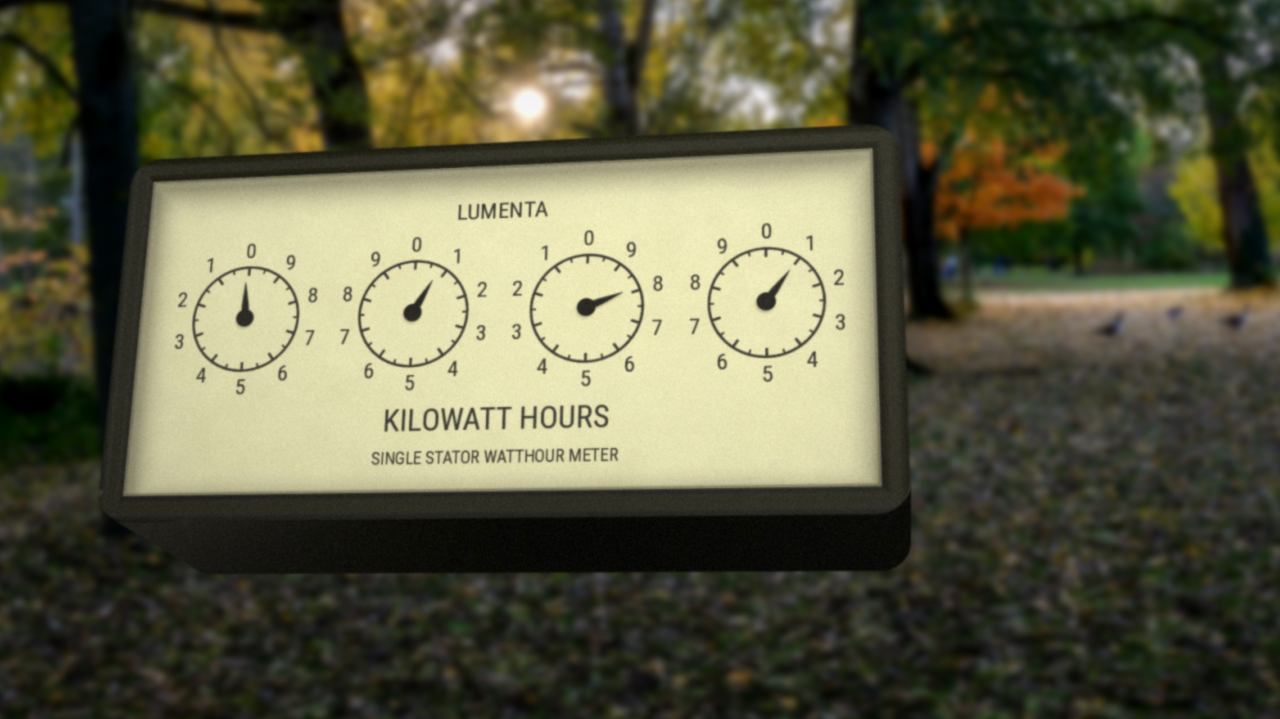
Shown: **81** kWh
